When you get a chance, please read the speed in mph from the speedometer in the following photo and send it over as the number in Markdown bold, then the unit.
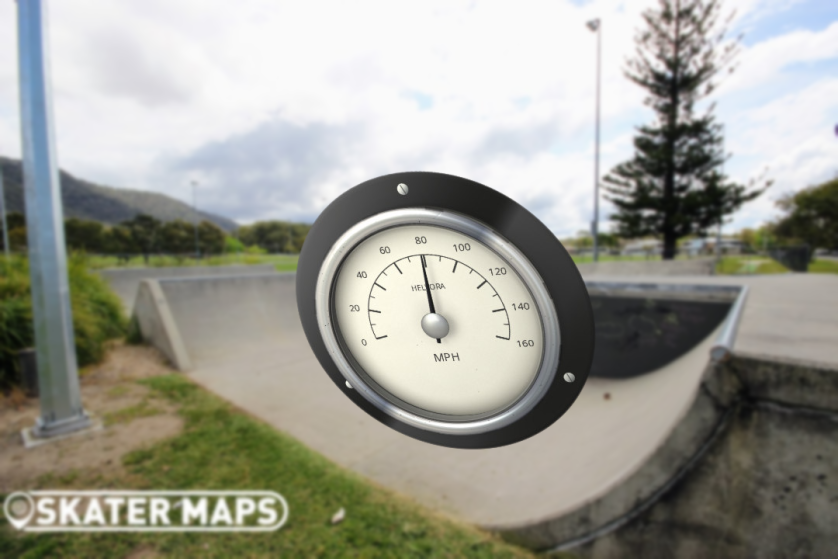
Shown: **80** mph
